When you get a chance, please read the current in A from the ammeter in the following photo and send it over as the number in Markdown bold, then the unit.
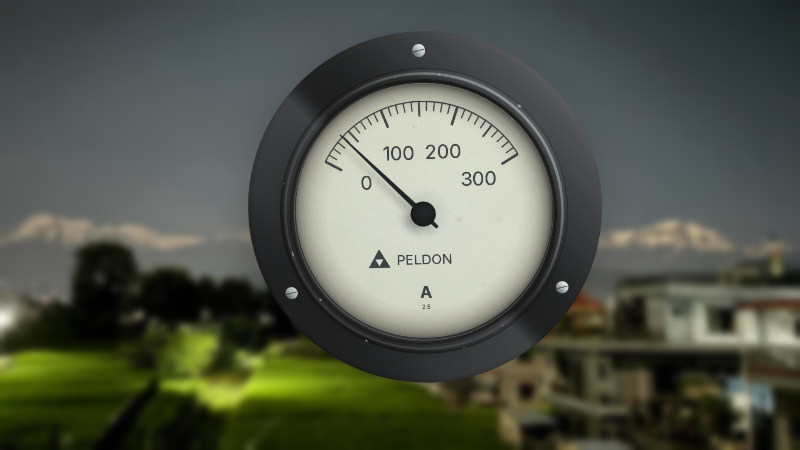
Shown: **40** A
